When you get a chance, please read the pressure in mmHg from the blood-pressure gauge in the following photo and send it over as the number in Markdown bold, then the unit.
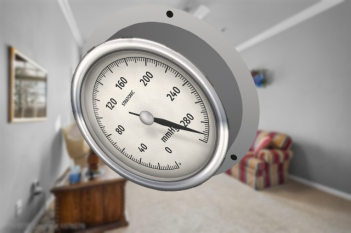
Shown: **290** mmHg
